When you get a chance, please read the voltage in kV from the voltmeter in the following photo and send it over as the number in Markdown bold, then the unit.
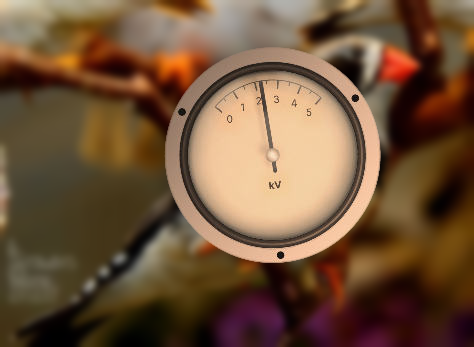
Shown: **2.25** kV
